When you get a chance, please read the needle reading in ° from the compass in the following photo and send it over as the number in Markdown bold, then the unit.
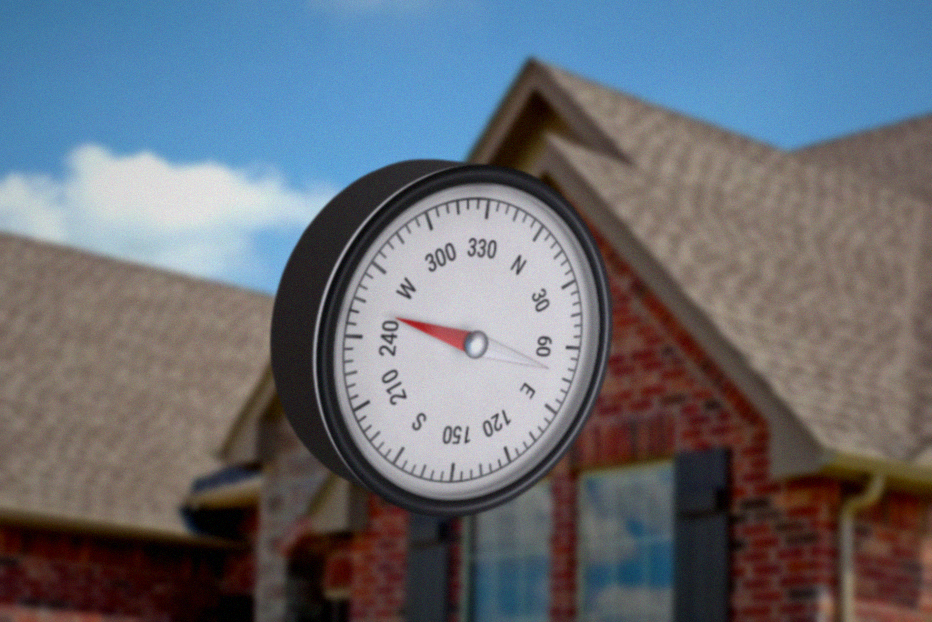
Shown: **252.5** °
